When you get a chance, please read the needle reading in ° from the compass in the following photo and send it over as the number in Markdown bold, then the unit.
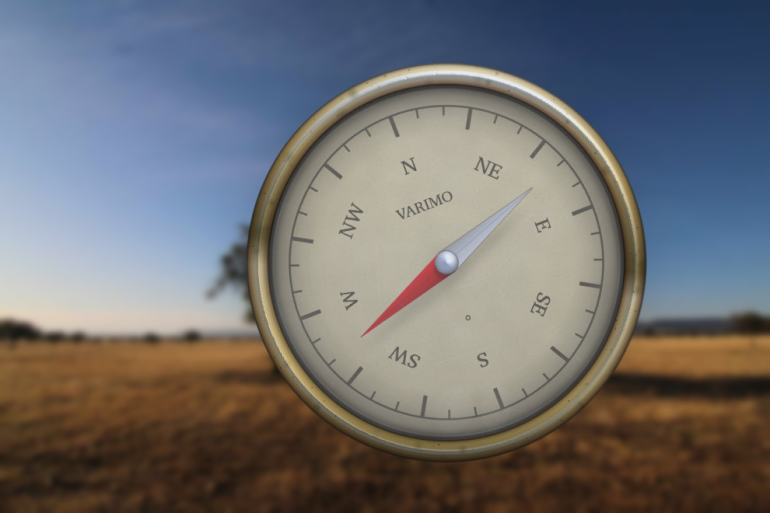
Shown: **250** °
